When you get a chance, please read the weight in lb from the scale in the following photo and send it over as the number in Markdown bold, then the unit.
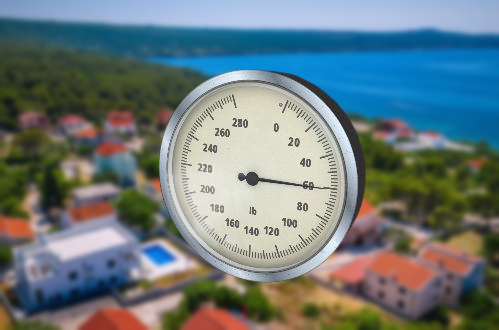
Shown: **60** lb
